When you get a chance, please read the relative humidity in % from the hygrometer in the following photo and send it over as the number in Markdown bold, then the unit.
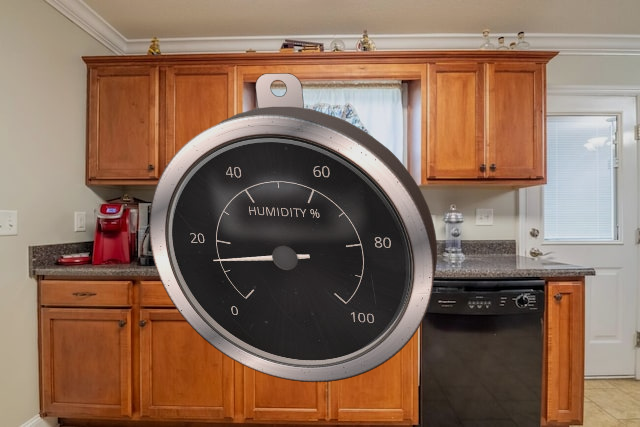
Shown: **15** %
